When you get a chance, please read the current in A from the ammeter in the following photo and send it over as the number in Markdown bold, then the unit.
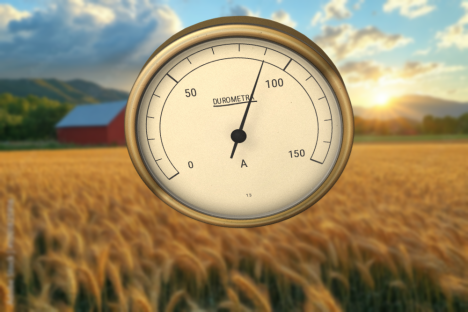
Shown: **90** A
